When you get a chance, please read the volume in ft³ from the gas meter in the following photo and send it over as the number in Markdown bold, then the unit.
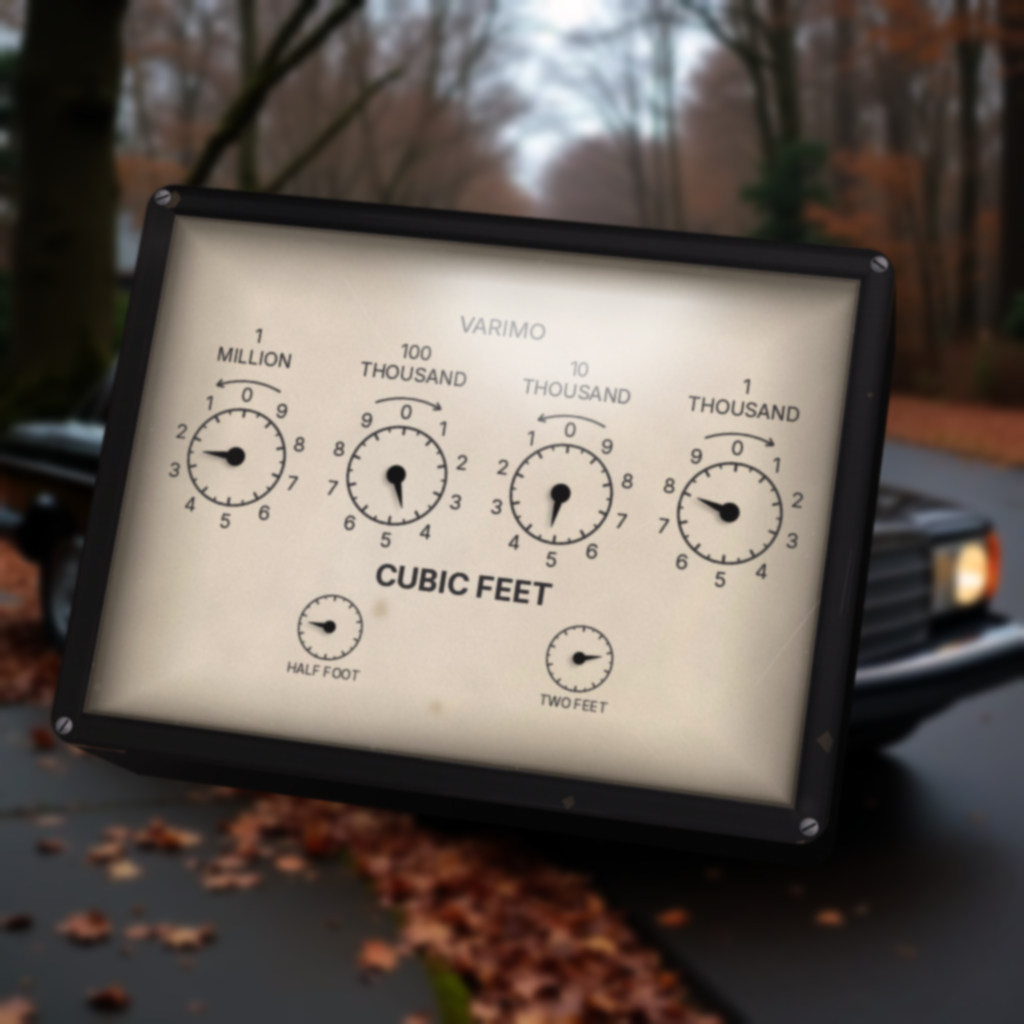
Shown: **244800** ft³
